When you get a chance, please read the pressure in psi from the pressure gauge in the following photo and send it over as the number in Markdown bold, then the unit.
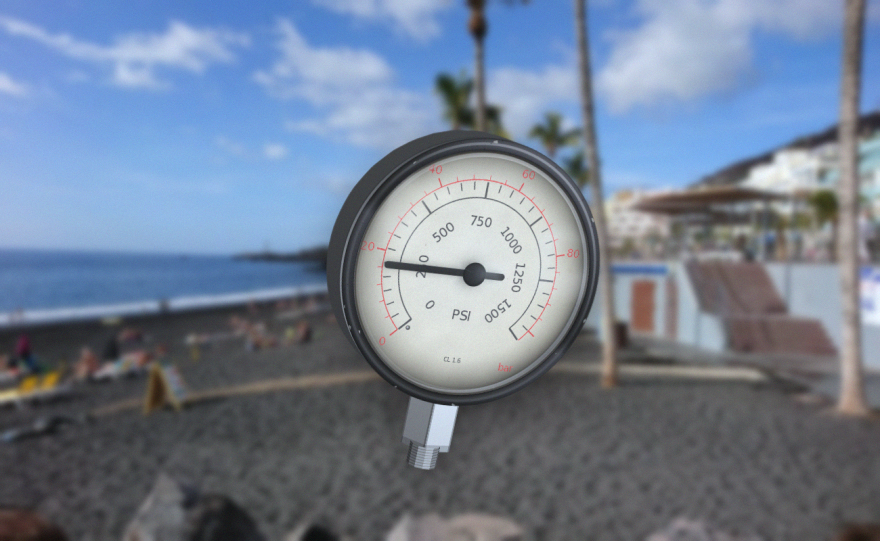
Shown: **250** psi
